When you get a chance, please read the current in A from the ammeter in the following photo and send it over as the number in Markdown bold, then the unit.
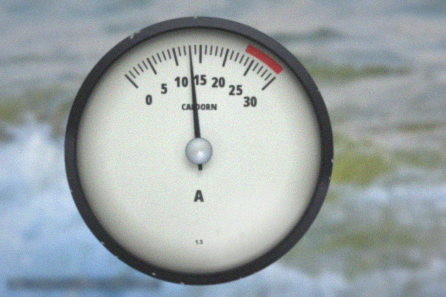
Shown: **13** A
